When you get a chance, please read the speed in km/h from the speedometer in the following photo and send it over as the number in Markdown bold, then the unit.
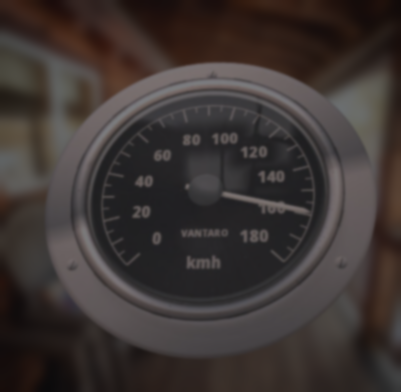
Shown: **160** km/h
